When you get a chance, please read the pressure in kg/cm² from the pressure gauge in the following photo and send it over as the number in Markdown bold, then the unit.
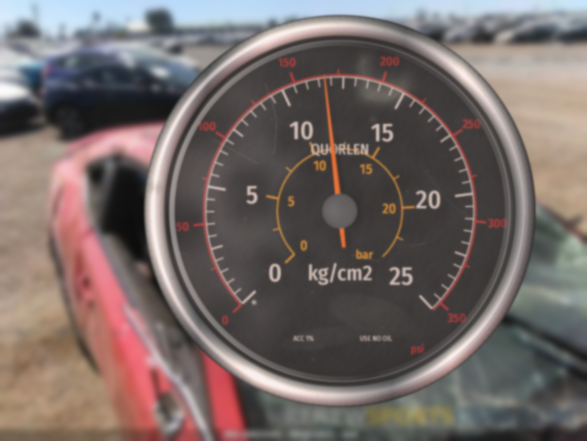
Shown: **11.75** kg/cm²
